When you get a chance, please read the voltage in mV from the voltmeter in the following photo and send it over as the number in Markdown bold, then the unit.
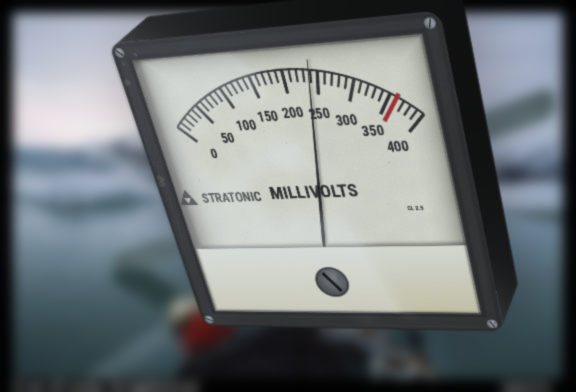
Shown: **240** mV
